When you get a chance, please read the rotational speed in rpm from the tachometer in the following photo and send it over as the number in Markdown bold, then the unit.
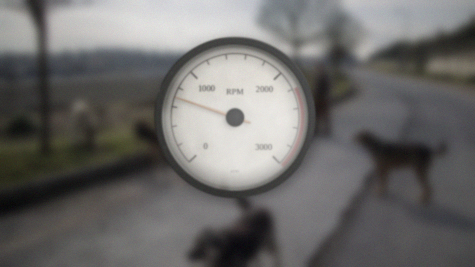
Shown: **700** rpm
